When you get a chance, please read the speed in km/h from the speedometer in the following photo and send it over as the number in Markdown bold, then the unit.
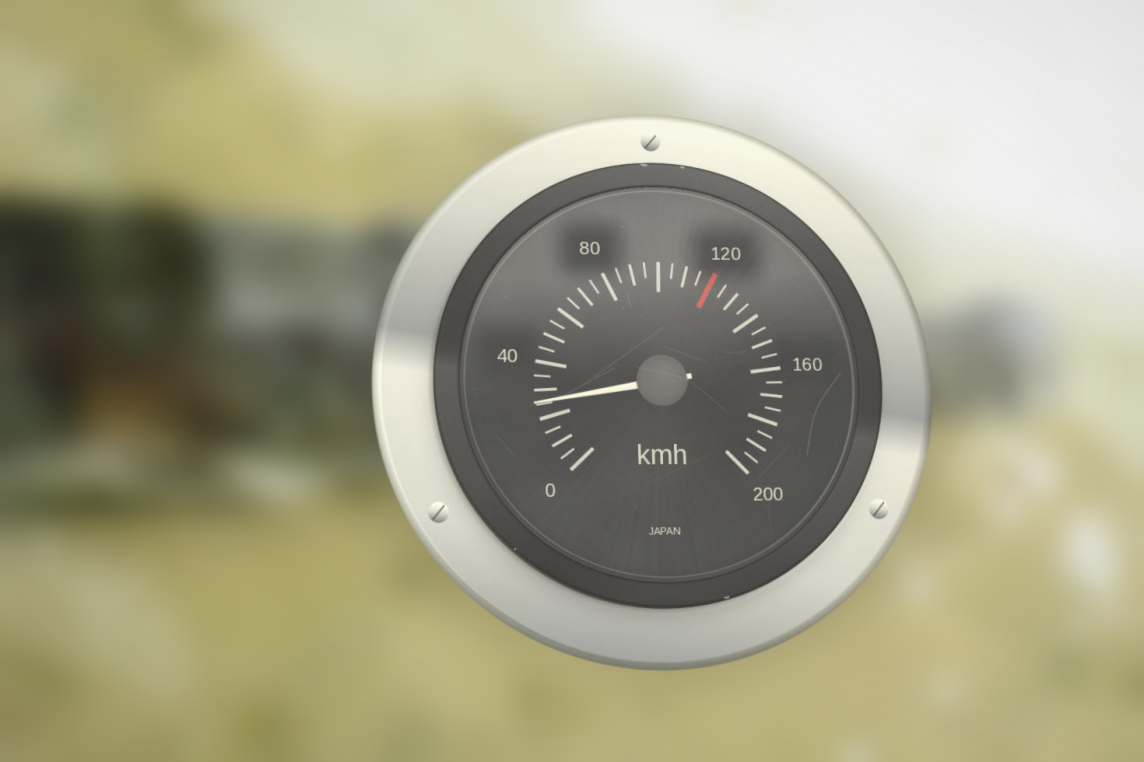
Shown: **25** km/h
